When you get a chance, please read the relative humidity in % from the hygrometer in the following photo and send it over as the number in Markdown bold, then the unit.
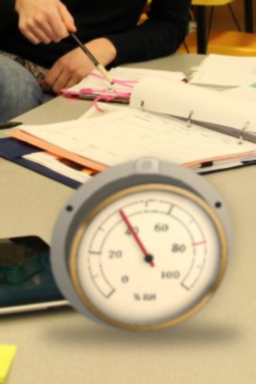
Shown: **40** %
